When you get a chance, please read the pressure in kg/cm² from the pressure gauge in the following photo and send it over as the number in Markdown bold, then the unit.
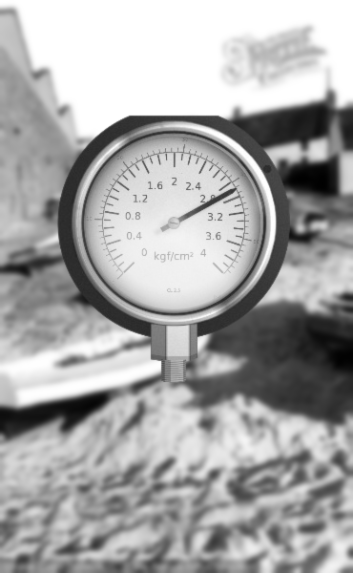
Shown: **2.9** kg/cm²
